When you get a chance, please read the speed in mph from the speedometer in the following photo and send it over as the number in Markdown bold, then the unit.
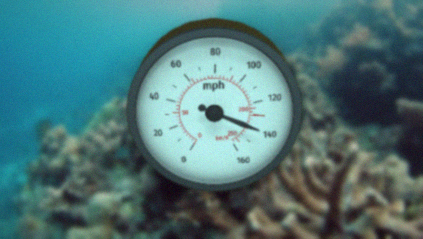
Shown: **140** mph
